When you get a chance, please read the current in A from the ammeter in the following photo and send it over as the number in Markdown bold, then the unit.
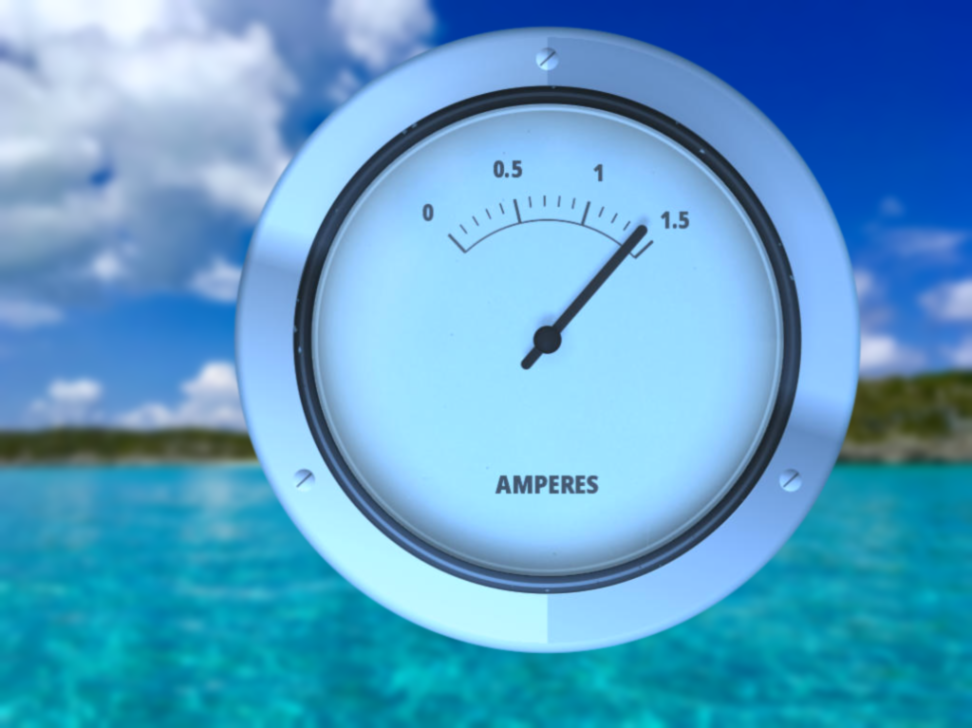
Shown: **1.4** A
